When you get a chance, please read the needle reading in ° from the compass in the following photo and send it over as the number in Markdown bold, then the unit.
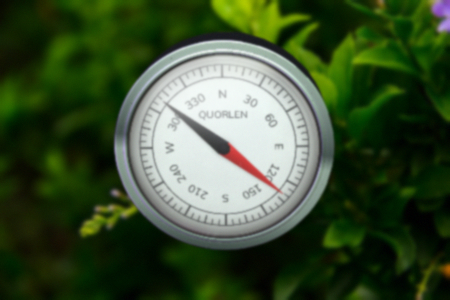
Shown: **130** °
